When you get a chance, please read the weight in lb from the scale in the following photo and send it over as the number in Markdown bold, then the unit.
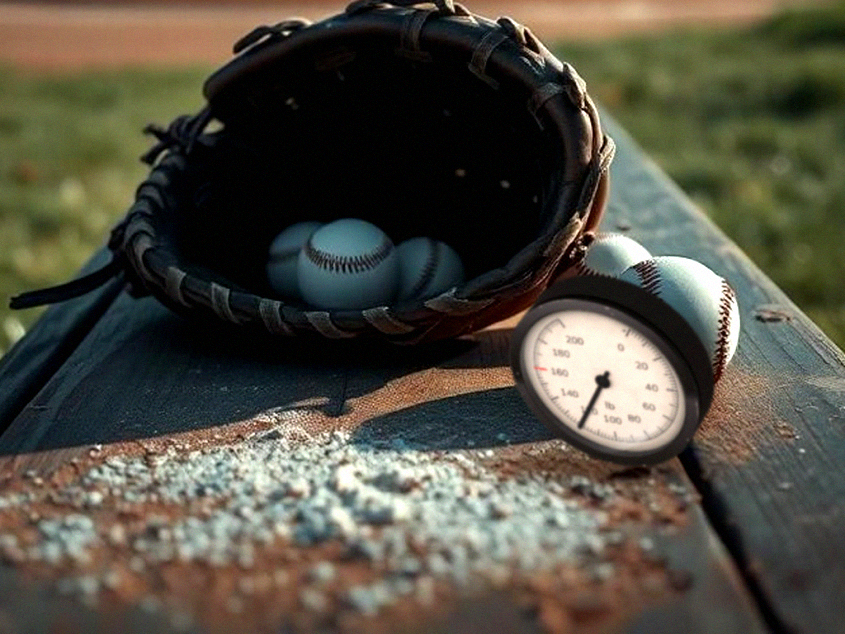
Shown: **120** lb
